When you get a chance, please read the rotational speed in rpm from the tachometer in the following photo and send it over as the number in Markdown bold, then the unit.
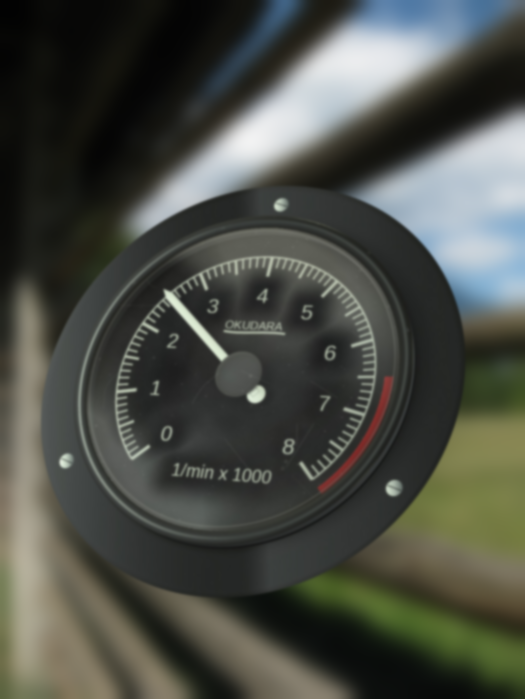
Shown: **2500** rpm
